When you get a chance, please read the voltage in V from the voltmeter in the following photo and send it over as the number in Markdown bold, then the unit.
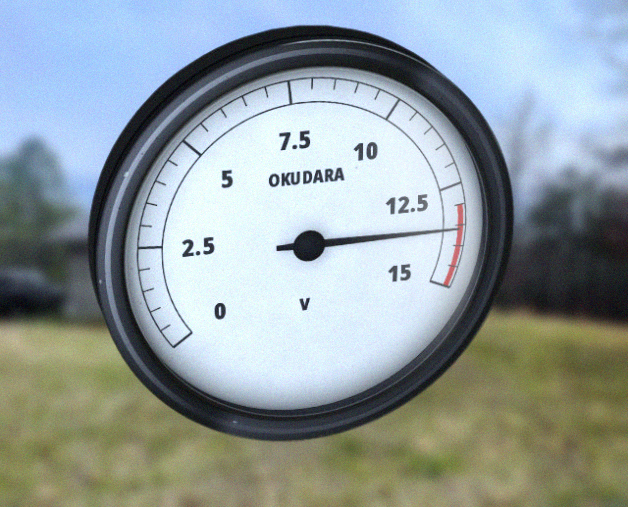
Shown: **13.5** V
